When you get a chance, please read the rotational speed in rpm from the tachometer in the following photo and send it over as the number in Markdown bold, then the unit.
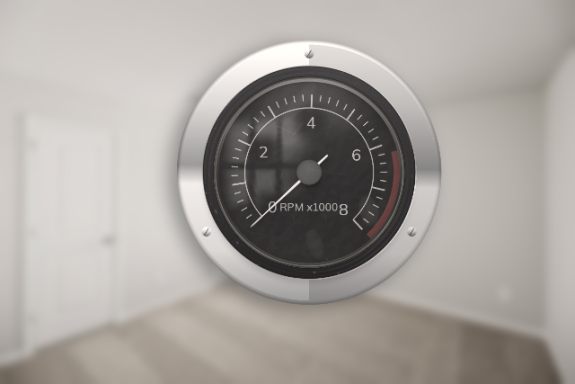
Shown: **0** rpm
